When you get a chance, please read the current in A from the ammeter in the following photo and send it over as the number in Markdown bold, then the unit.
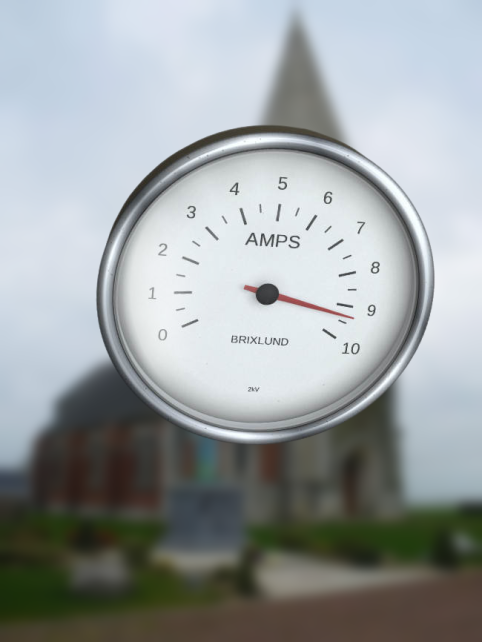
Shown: **9.25** A
